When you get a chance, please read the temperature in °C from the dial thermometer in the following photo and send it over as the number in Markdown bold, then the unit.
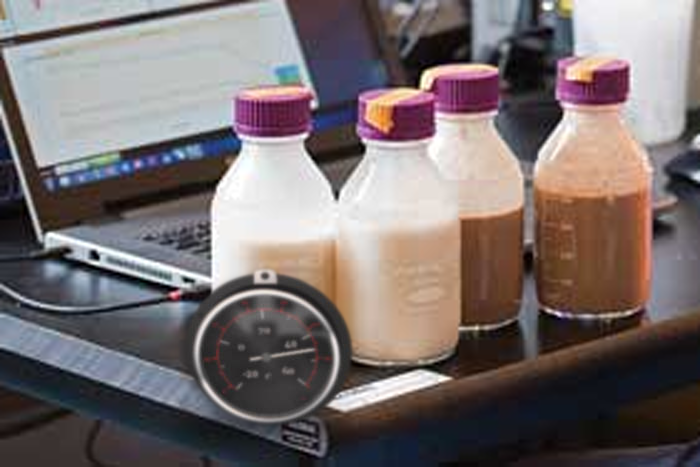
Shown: **45** °C
